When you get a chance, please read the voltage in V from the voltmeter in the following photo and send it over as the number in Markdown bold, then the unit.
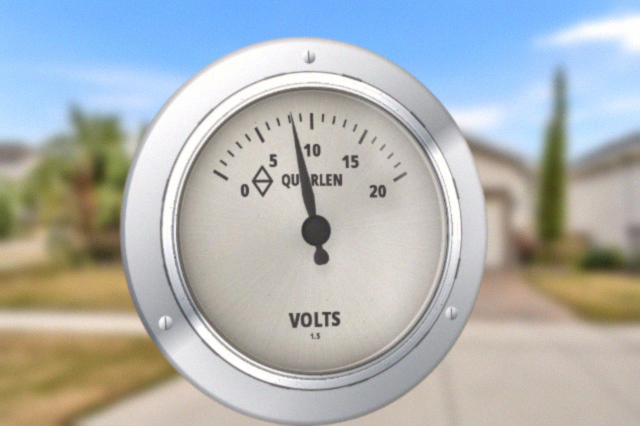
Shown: **8** V
